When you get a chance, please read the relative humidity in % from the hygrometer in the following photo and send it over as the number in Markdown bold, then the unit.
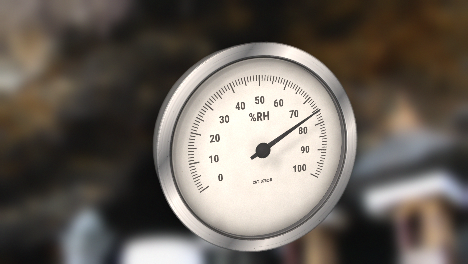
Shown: **75** %
